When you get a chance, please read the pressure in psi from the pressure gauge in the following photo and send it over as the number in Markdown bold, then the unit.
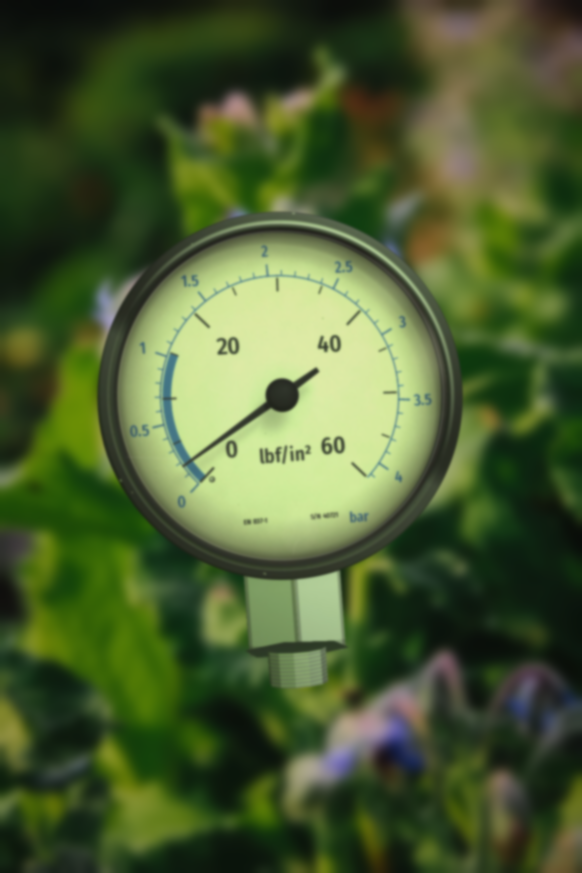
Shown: **2.5** psi
